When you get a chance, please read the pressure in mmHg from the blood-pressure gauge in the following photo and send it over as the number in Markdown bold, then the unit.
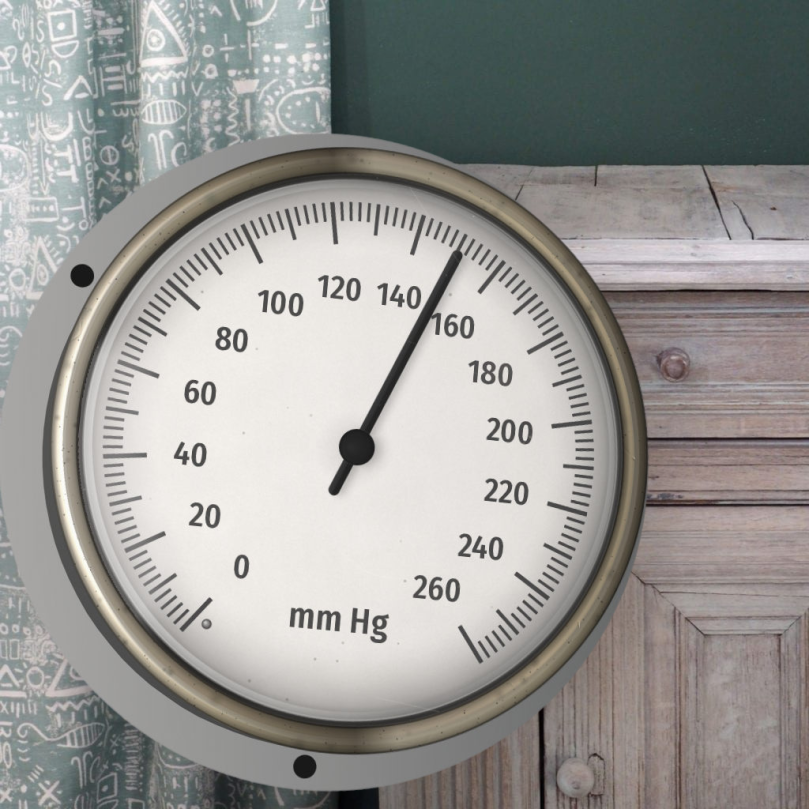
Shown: **150** mmHg
